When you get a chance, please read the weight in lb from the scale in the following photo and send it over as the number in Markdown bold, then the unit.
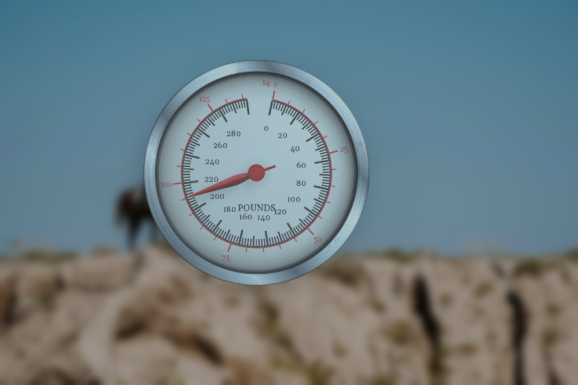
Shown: **210** lb
